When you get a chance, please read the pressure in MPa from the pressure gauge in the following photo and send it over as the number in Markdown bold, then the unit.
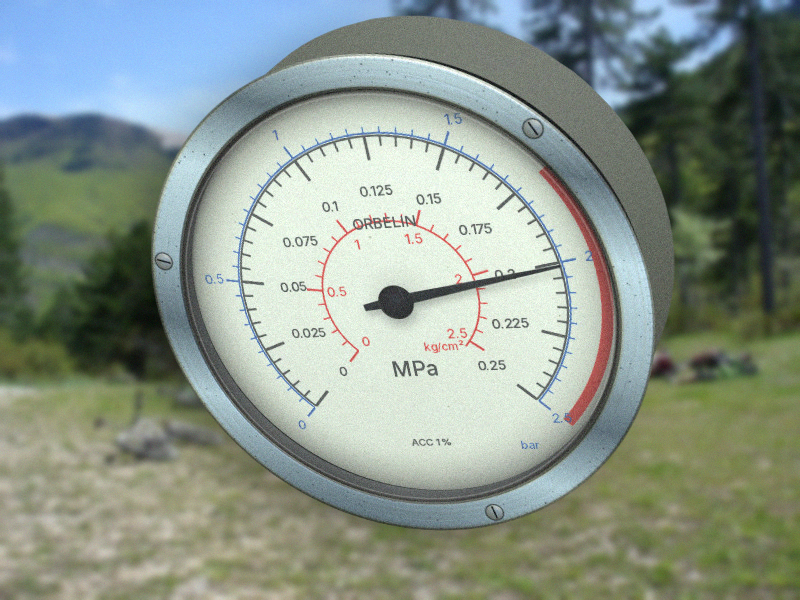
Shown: **0.2** MPa
